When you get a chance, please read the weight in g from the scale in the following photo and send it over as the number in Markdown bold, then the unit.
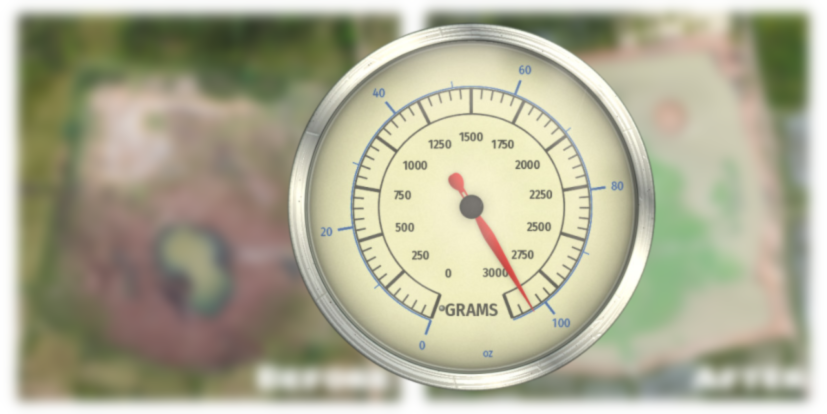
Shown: **2900** g
